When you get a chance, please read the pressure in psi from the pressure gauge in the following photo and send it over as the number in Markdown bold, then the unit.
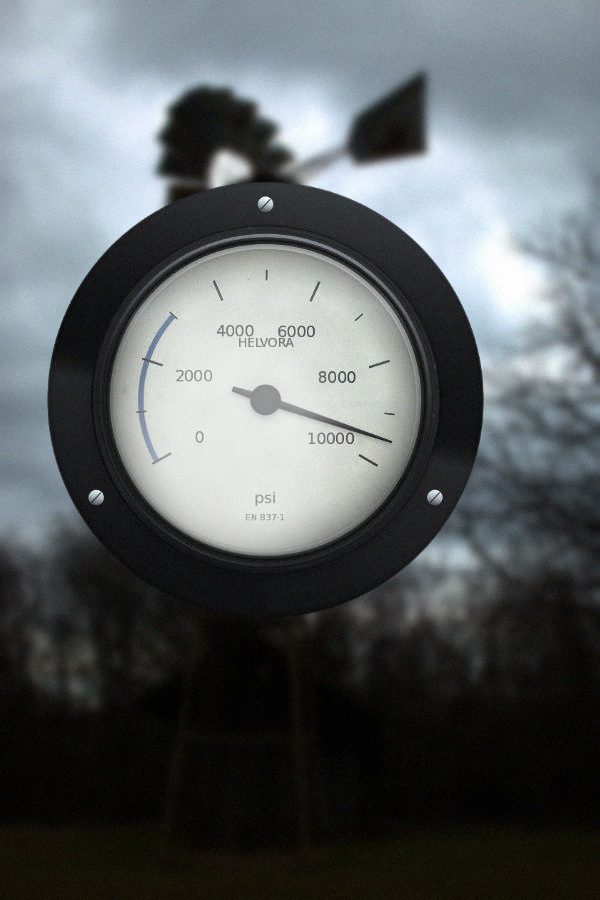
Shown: **9500** psi
